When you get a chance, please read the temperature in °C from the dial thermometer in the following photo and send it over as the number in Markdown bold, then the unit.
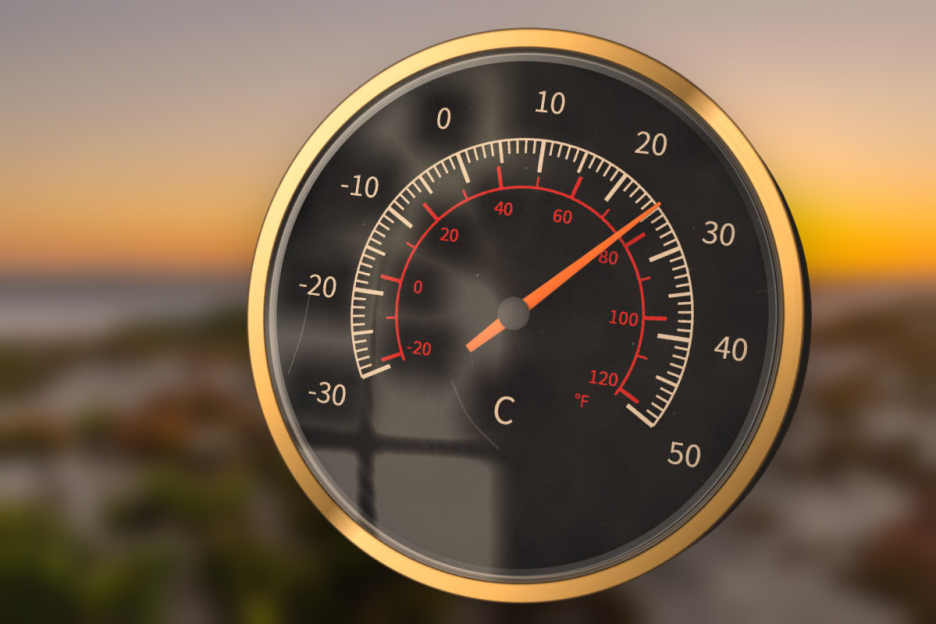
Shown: **25** °C
